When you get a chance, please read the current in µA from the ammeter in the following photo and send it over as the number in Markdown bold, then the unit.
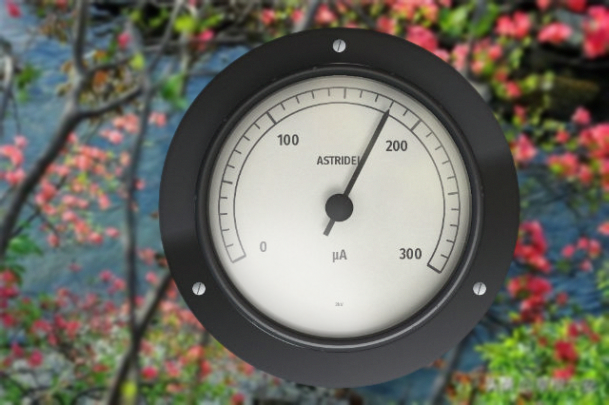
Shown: **180** µA
